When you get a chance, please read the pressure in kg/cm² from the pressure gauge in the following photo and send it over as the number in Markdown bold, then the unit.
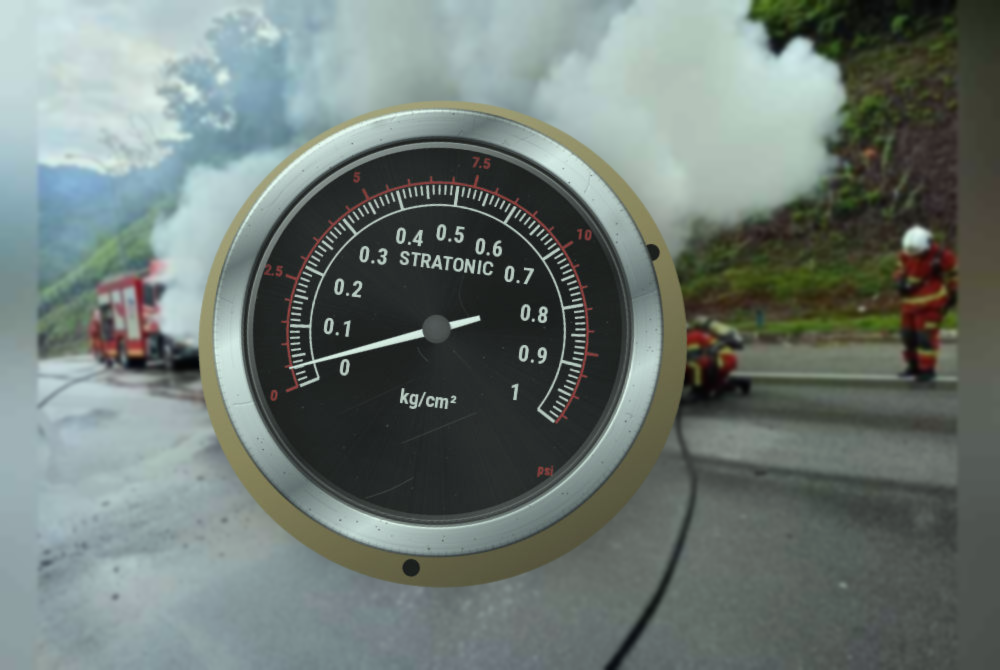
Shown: **0.03** kg/cm²
